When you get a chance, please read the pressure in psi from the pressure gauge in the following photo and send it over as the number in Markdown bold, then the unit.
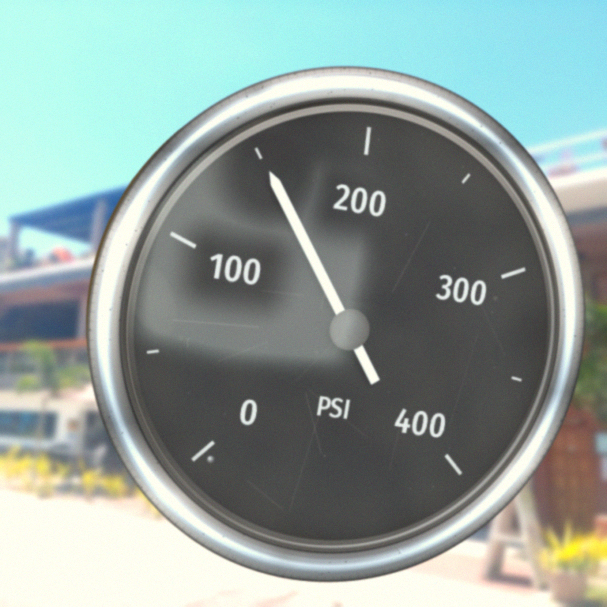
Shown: **150** psi
